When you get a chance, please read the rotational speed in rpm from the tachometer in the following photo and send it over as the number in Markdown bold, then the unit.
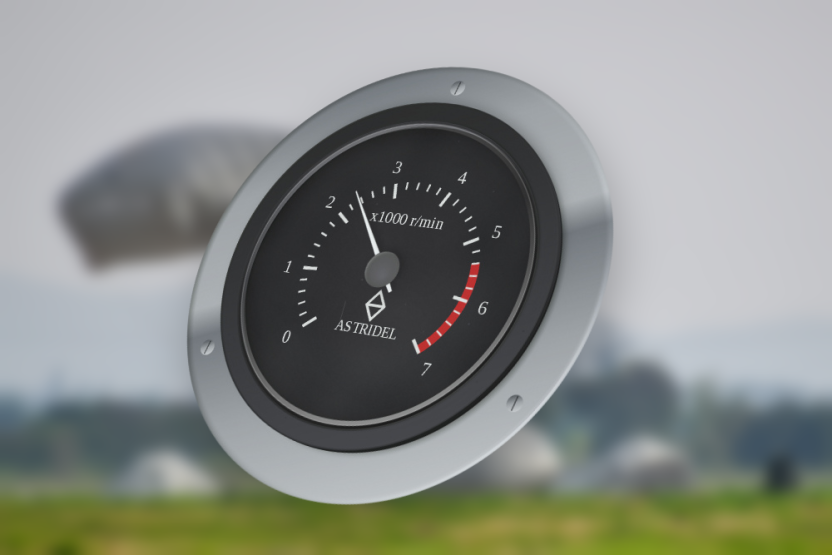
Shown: **2400** rpm
